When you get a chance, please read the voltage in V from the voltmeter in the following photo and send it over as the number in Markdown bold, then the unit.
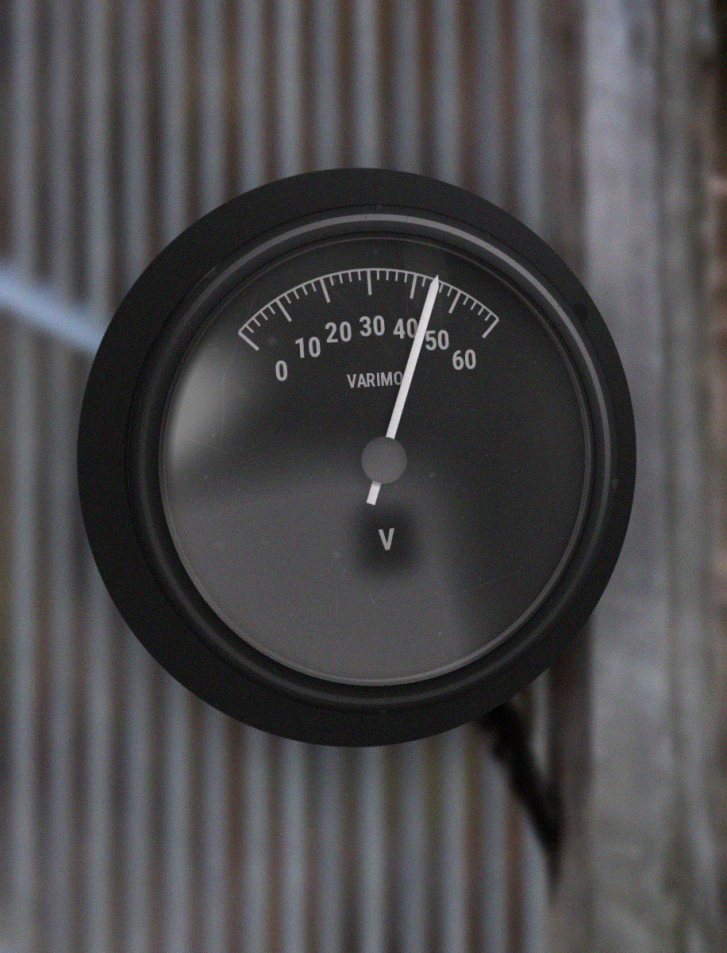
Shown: **44** V
